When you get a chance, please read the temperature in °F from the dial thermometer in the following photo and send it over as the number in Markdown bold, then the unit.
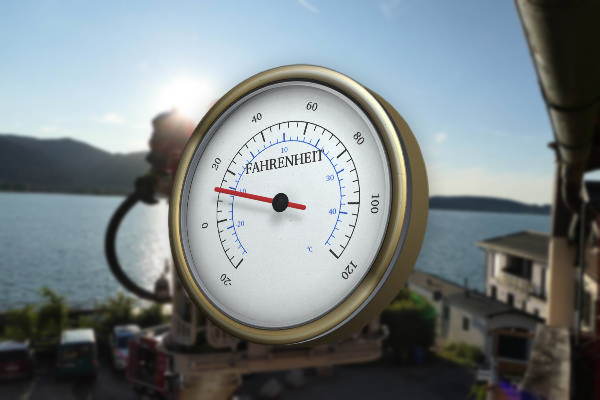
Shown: **12** °F
